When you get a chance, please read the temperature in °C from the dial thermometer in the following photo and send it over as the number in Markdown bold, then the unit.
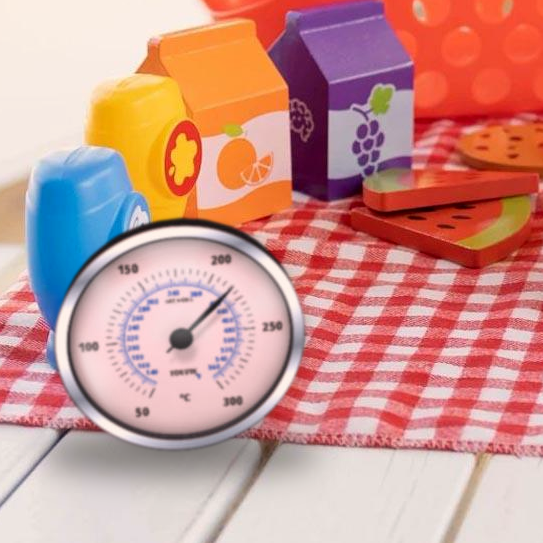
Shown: **215** °C
